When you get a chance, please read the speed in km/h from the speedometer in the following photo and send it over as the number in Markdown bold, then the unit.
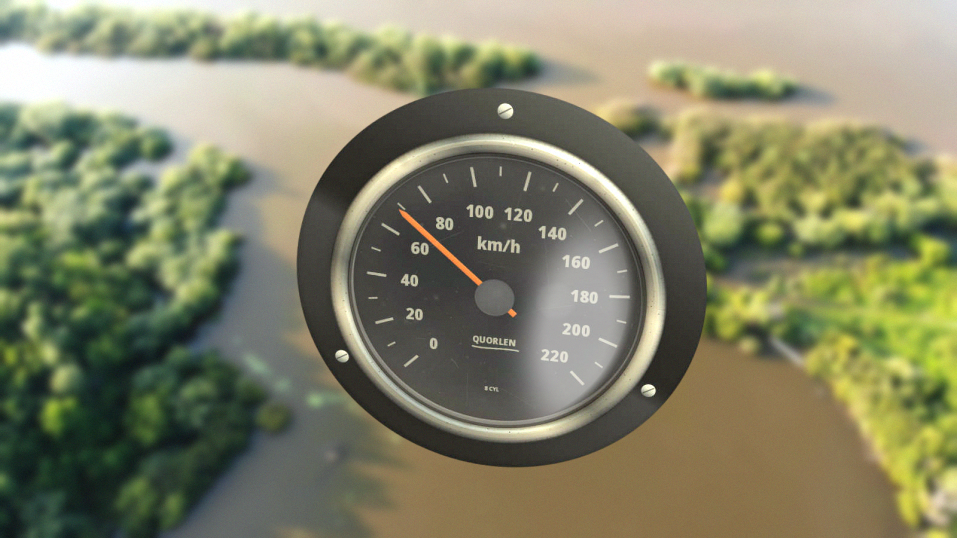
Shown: **70** km/h
